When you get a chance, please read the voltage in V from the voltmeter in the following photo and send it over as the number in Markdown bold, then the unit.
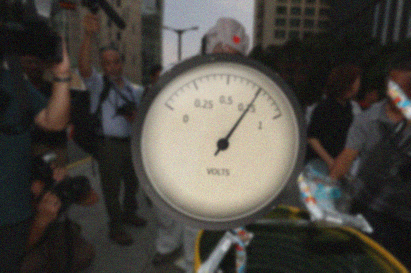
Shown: **0.75** V
